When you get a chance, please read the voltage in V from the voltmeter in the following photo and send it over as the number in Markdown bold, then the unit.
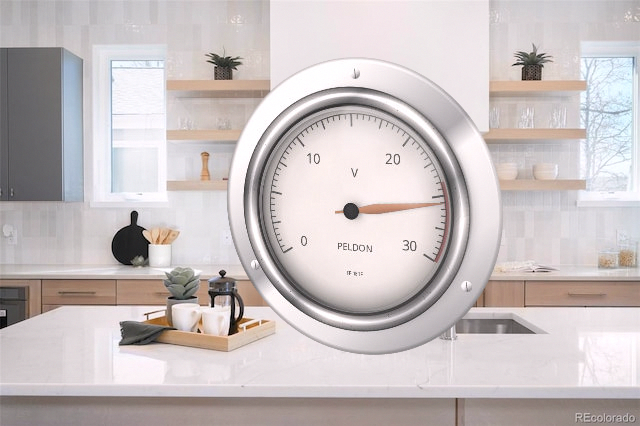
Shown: **25.5** V
